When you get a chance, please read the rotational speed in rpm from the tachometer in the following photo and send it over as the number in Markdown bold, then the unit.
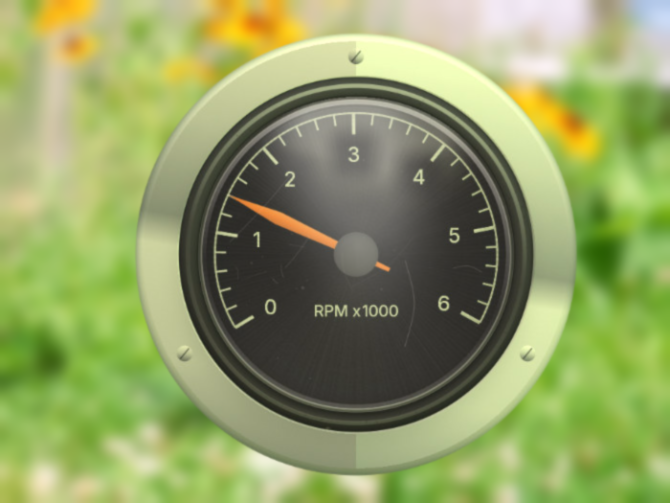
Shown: **1400** rpm
